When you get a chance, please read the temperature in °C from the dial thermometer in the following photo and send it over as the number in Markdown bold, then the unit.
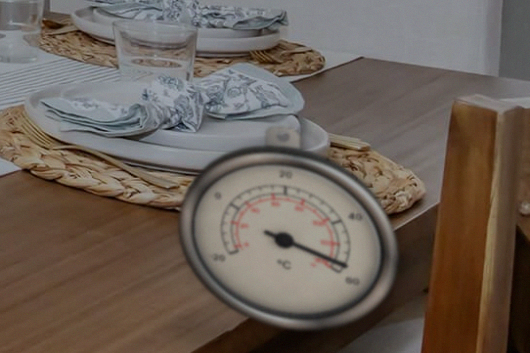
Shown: **56** °C
